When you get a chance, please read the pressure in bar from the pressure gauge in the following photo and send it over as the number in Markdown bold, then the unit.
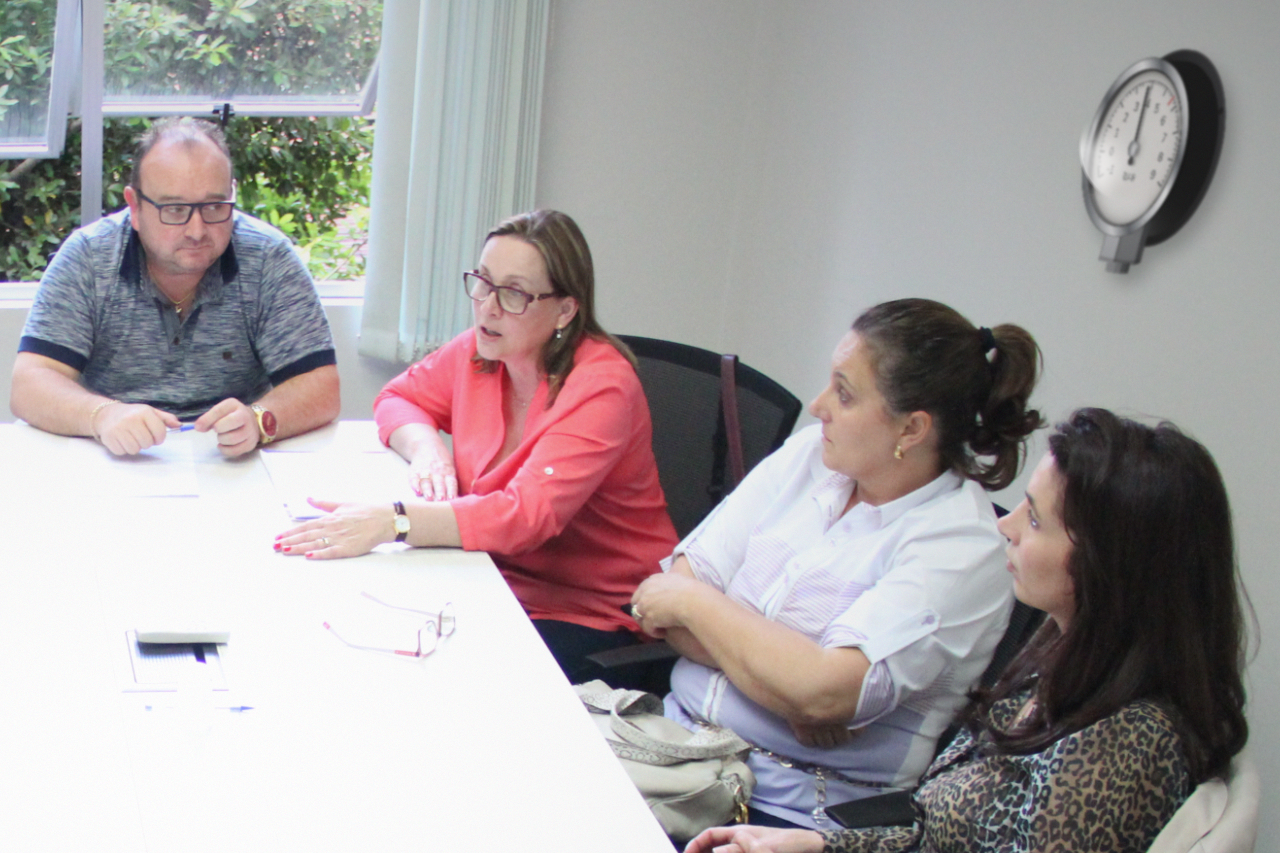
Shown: **4** bar
